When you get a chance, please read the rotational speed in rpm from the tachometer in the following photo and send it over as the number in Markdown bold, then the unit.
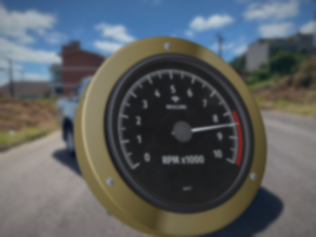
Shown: **8500** rpm
